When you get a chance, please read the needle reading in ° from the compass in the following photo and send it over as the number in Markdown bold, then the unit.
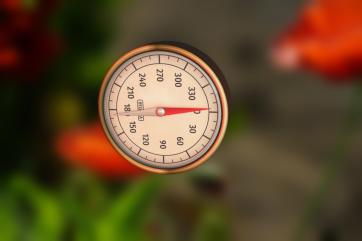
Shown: **355** °
